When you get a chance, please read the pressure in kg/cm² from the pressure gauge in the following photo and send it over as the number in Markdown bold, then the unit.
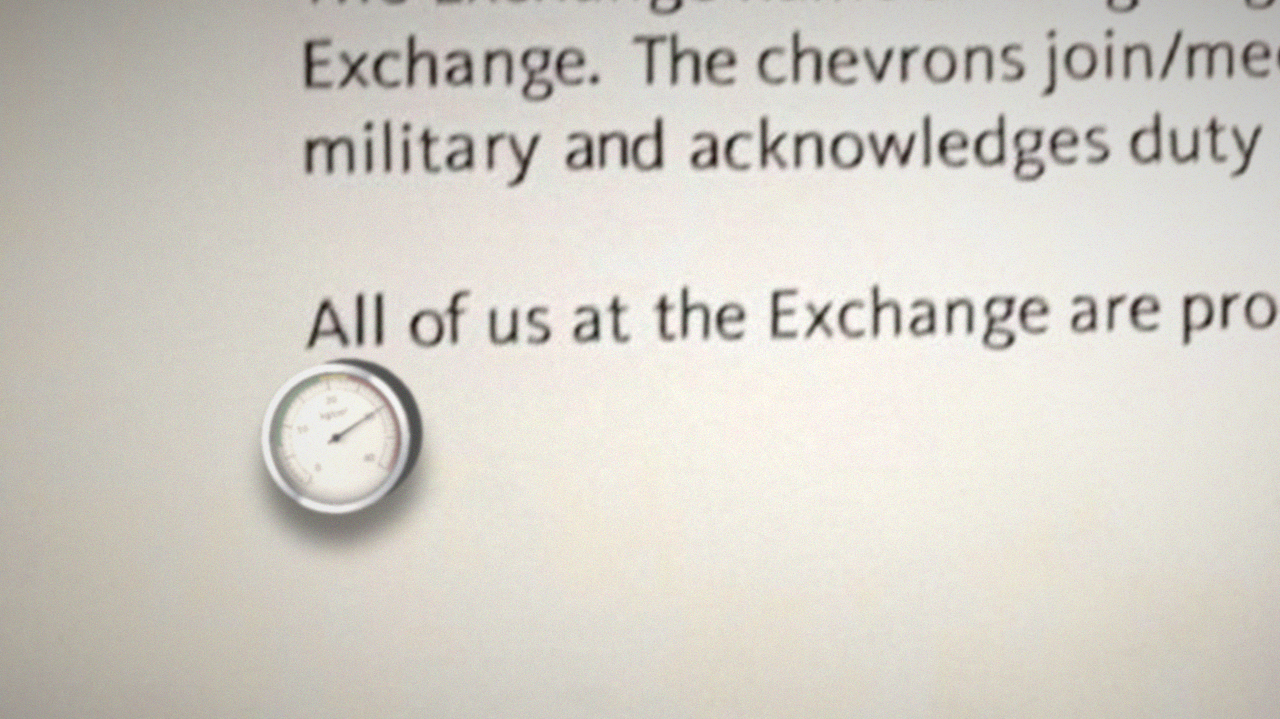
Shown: **30** kg/cm²
